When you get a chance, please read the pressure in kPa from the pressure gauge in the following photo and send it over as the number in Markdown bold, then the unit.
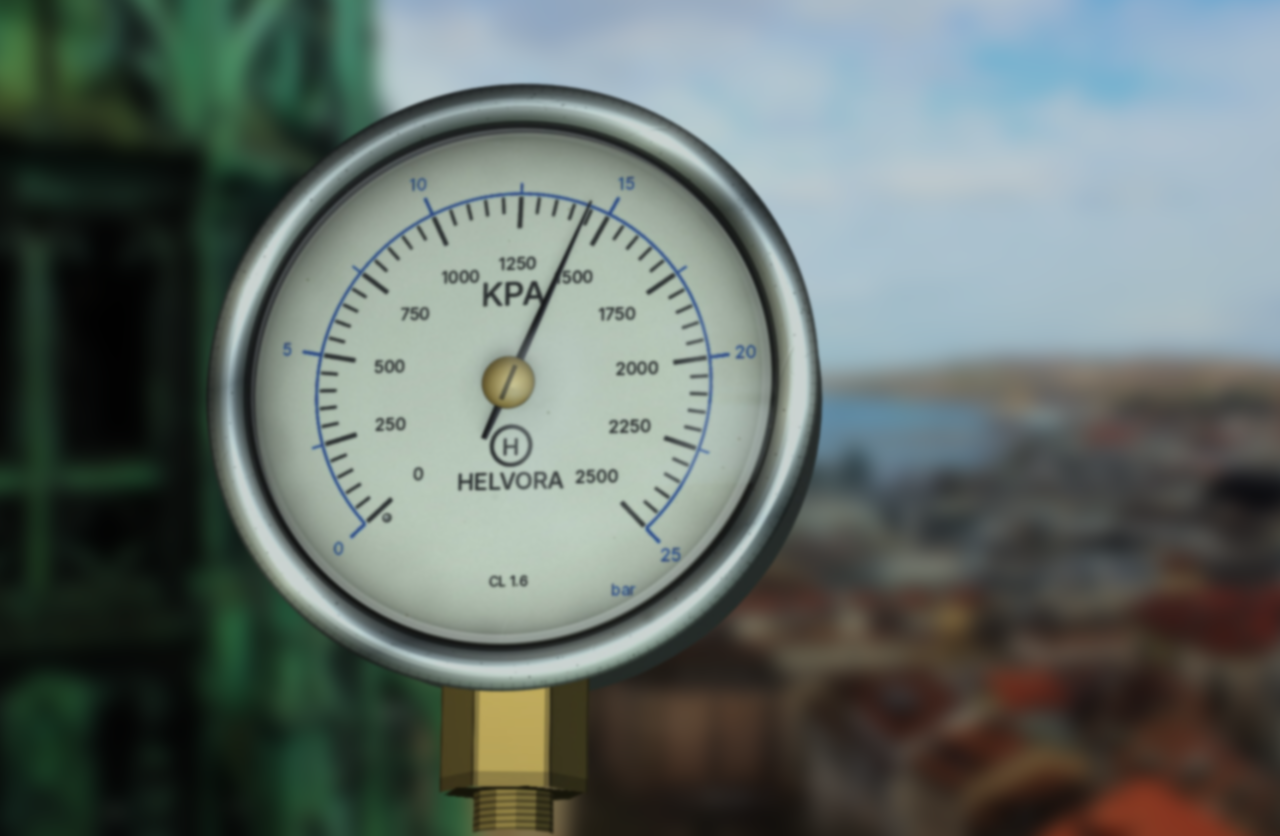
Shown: **1450** kPa
